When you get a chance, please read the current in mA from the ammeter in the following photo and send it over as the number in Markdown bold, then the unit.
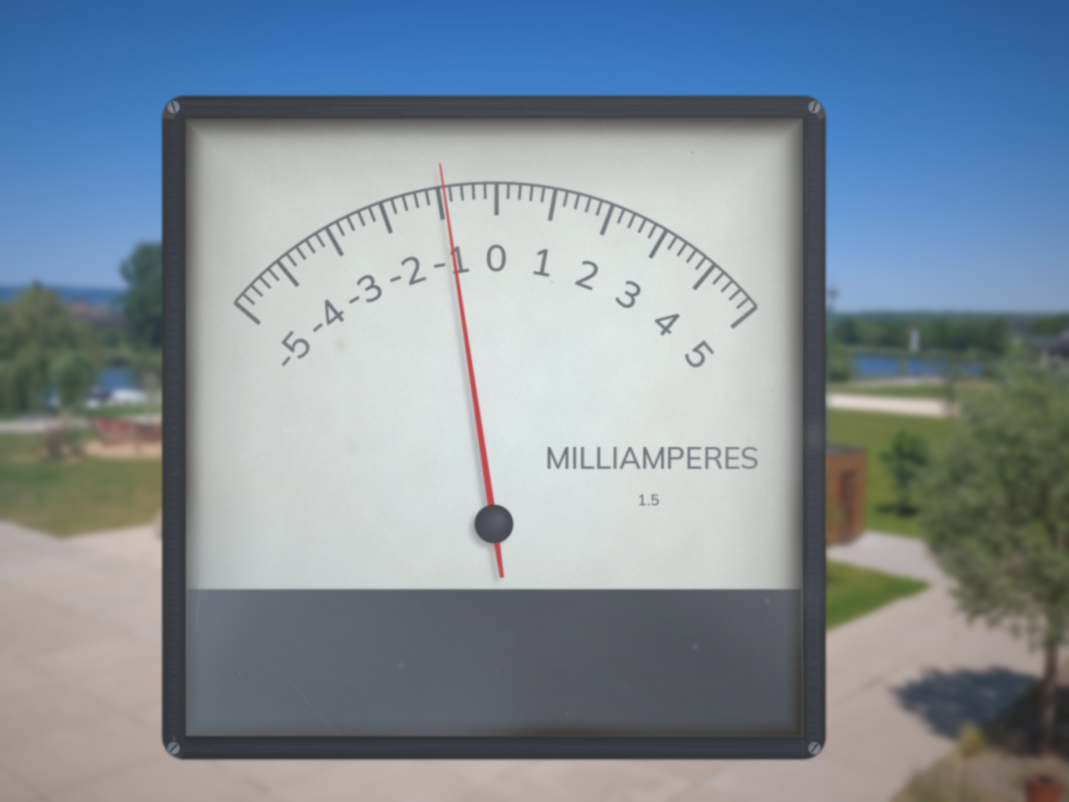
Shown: **-0.9** mA
